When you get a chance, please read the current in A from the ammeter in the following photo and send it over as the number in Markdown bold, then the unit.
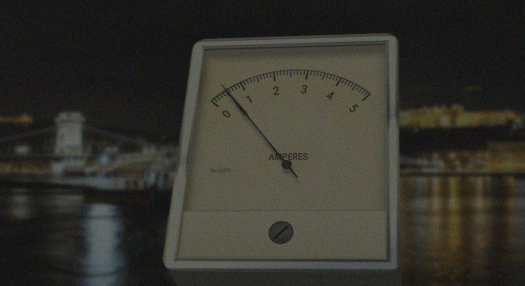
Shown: **0.5** A
